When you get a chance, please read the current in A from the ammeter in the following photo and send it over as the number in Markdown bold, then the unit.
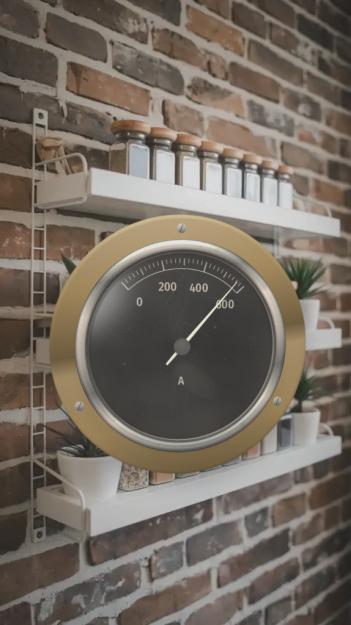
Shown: **560** A
